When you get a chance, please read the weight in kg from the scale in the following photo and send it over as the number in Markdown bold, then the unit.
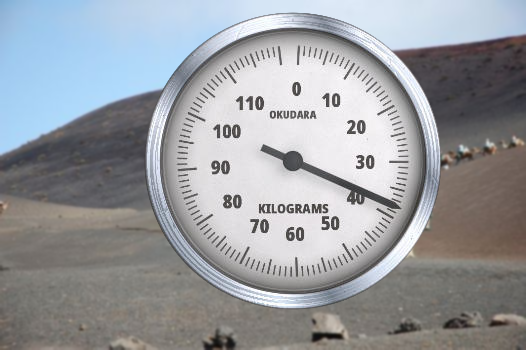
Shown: **38** kg
